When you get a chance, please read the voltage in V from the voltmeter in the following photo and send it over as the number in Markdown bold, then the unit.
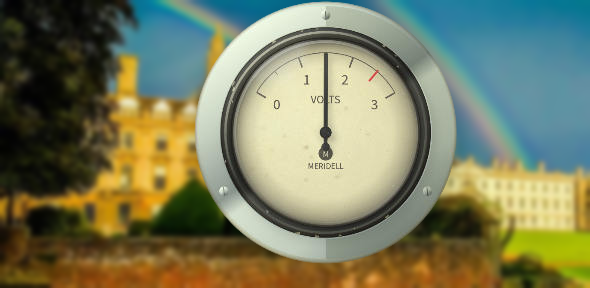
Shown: **1.5** V
